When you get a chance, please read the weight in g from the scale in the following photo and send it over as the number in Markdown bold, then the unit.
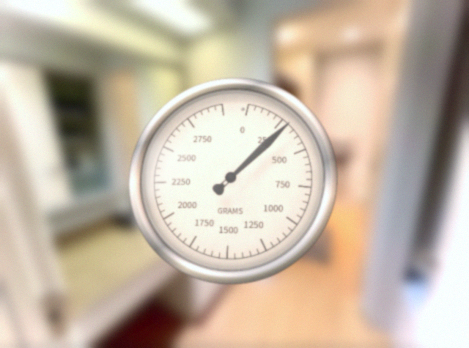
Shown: **300** g
